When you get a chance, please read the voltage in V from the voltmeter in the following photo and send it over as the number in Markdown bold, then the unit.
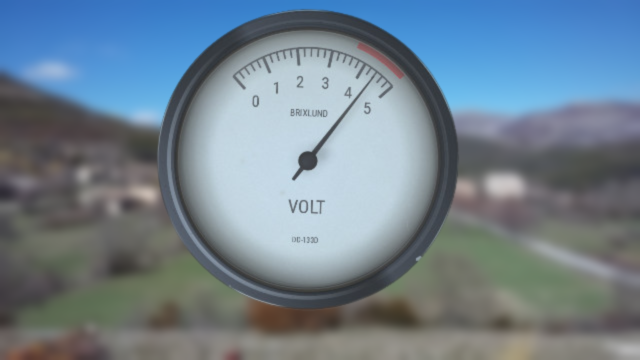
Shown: **4.4** V
